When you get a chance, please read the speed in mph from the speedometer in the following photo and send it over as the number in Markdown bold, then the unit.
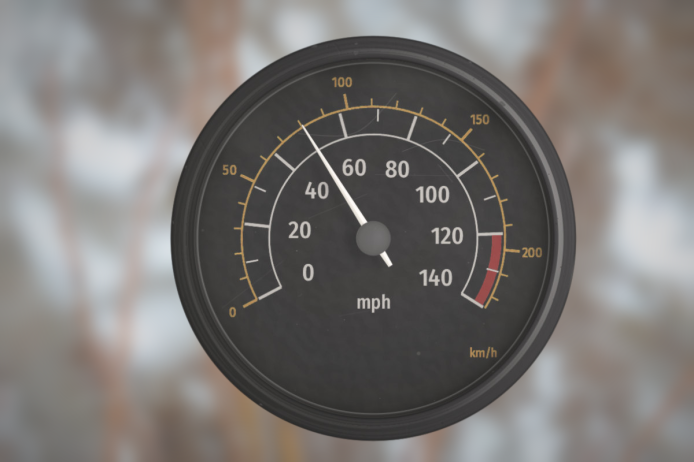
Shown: **50** mph
